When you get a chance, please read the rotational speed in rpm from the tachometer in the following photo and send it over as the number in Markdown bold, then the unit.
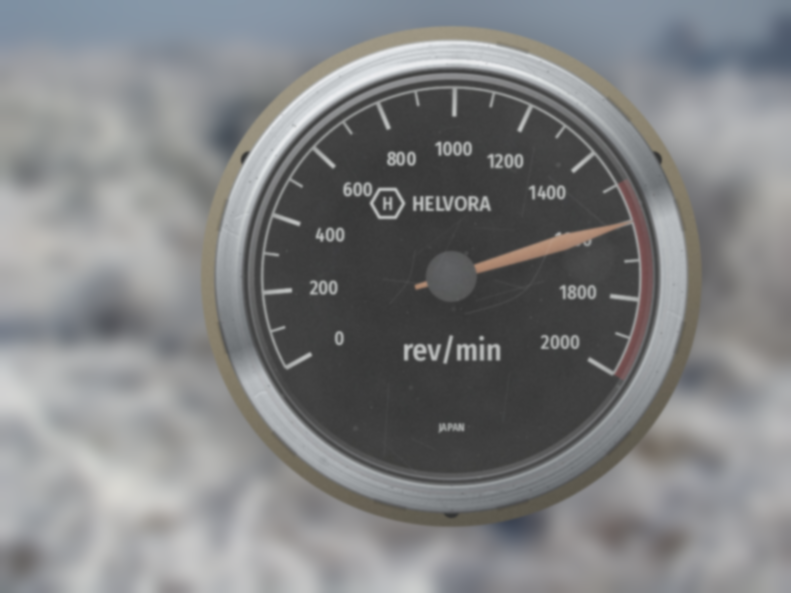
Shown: **1600** rpm
